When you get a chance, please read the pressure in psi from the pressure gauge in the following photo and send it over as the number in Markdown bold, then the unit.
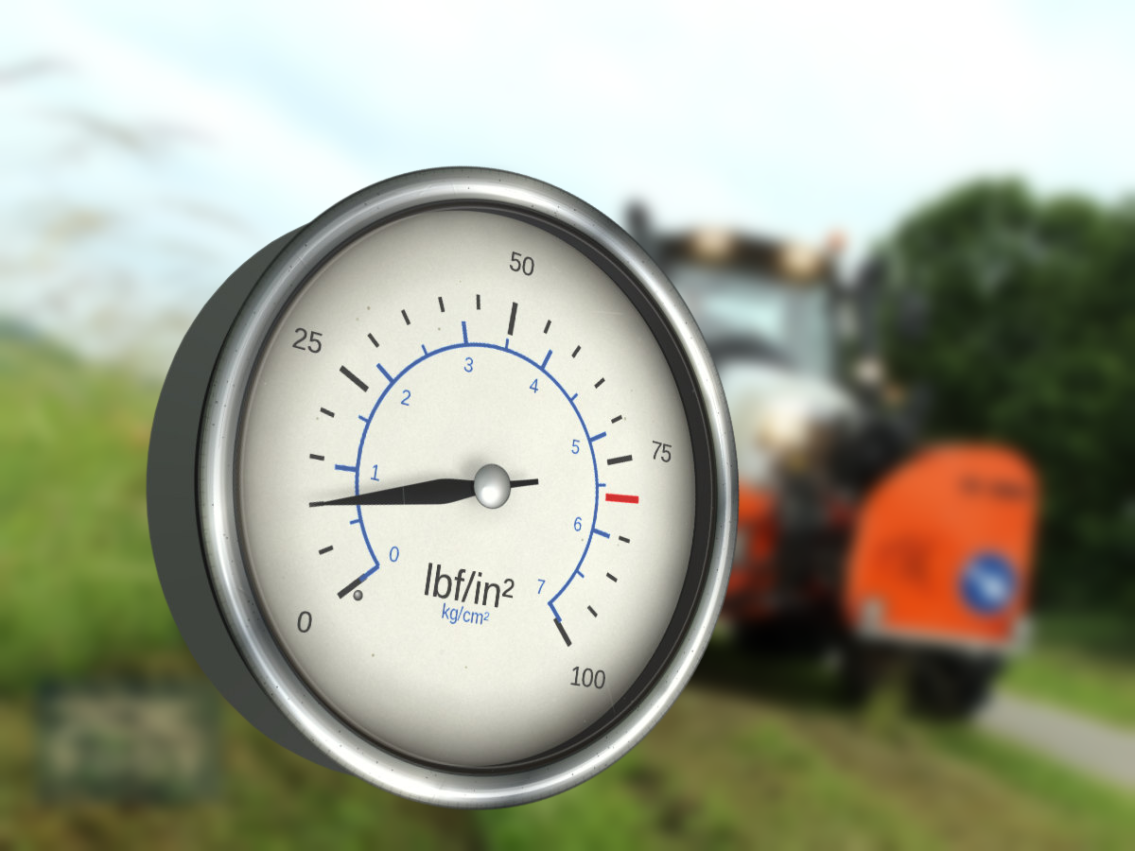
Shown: **10** psi
